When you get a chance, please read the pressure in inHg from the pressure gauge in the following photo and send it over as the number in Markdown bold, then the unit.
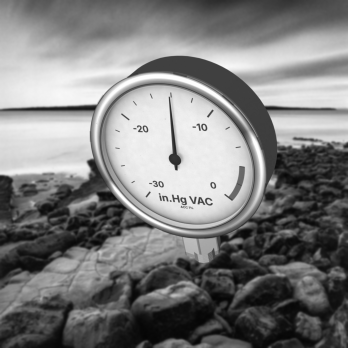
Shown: **-14** inHg
